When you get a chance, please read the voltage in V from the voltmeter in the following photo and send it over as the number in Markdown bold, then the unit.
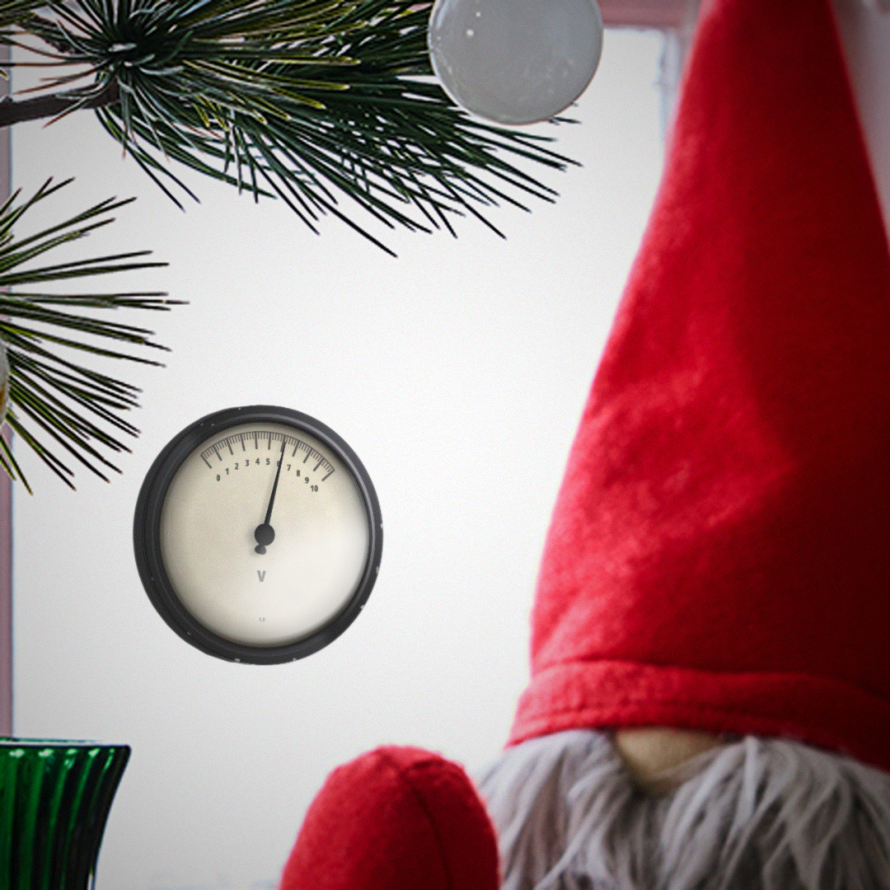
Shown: **6** V
